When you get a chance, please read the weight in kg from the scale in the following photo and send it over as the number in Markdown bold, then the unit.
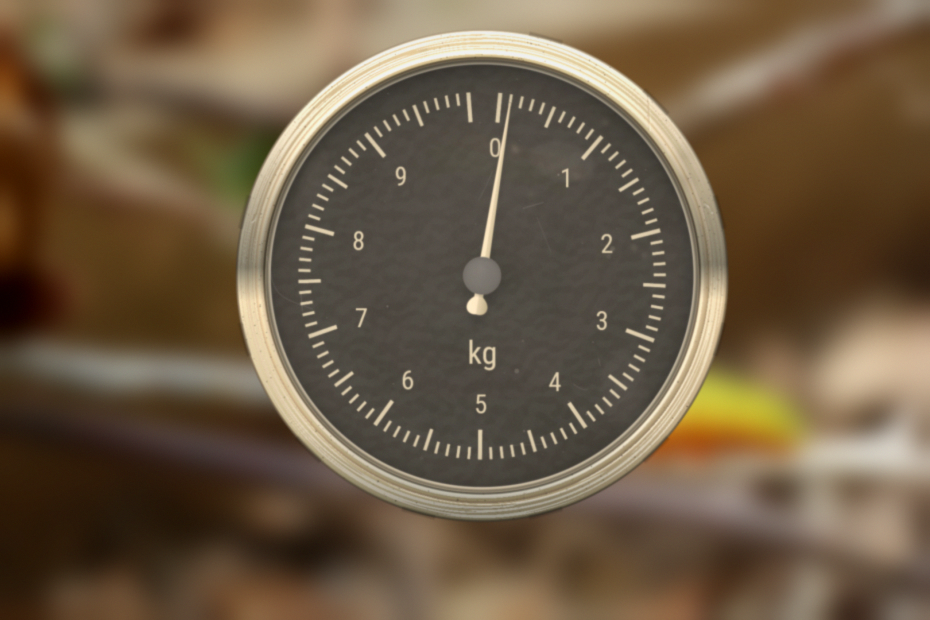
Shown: **0.1** kg
